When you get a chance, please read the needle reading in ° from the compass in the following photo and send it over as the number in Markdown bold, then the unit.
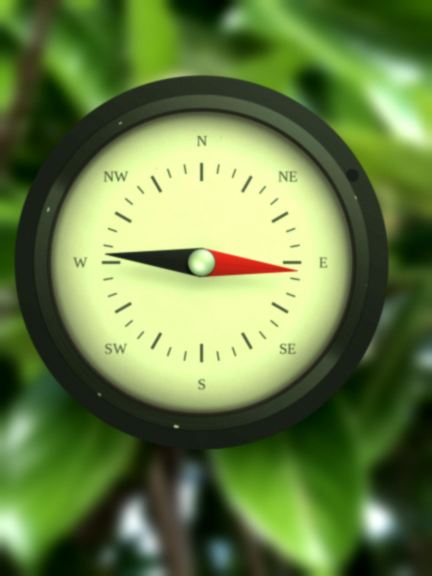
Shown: **95** °
